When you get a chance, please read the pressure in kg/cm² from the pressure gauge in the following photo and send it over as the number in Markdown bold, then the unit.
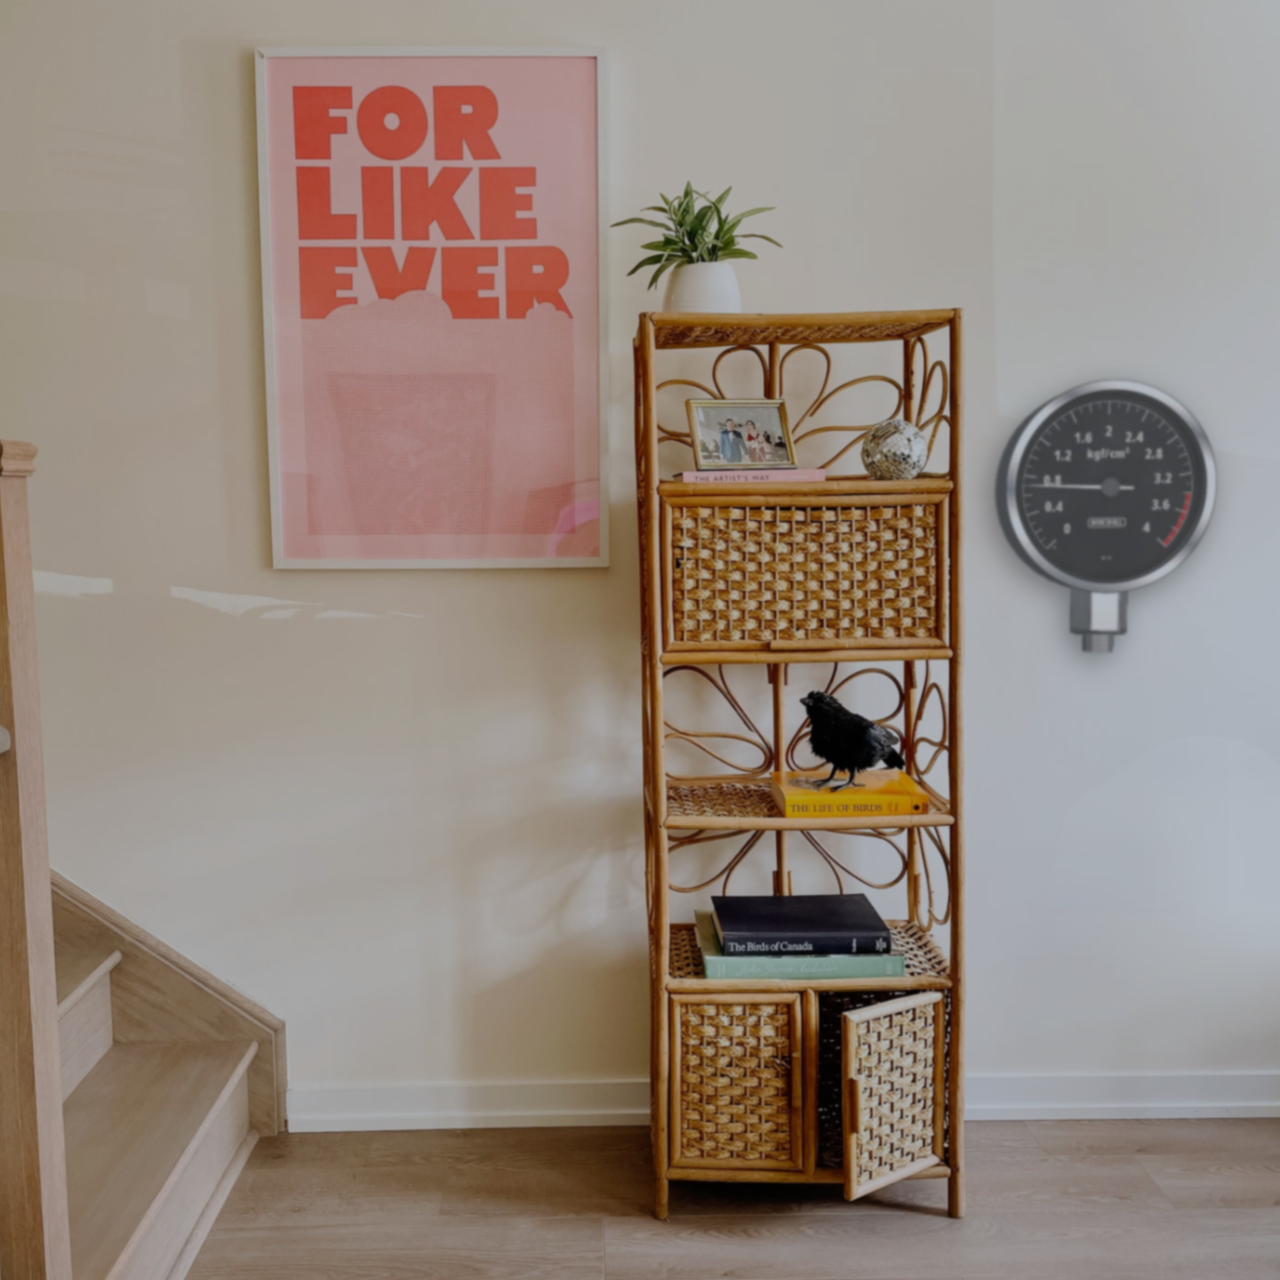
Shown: **0.7** kg/cm²
